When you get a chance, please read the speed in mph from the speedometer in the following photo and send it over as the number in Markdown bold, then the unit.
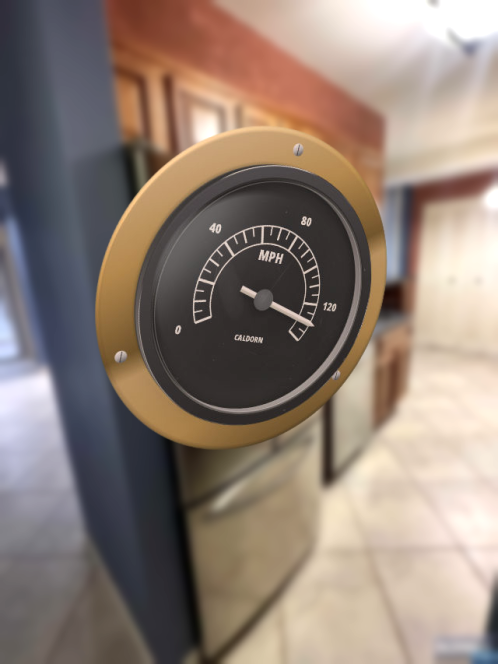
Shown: **130** mph
